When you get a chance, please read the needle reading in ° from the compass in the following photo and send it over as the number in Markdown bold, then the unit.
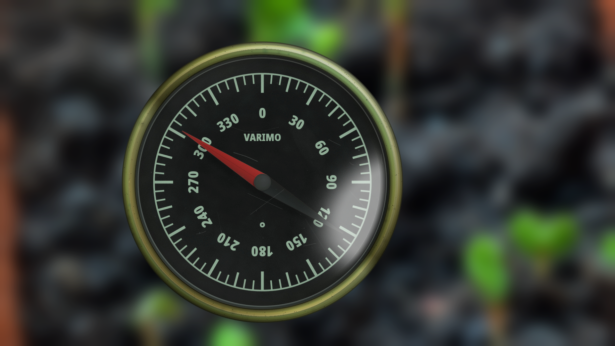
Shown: **302.5** °
